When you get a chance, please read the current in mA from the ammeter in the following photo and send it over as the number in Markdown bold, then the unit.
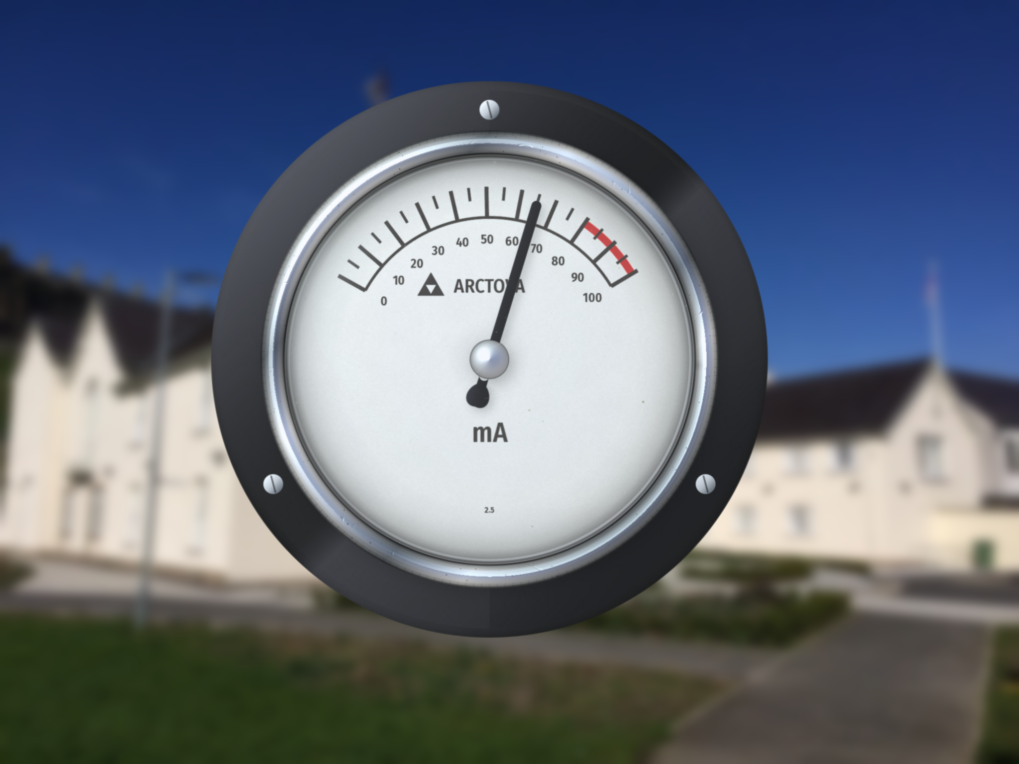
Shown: **65** mA
